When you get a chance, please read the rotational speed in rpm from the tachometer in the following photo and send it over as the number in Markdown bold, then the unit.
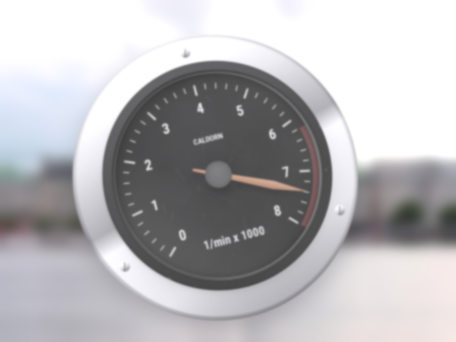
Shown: **7400** rpm
